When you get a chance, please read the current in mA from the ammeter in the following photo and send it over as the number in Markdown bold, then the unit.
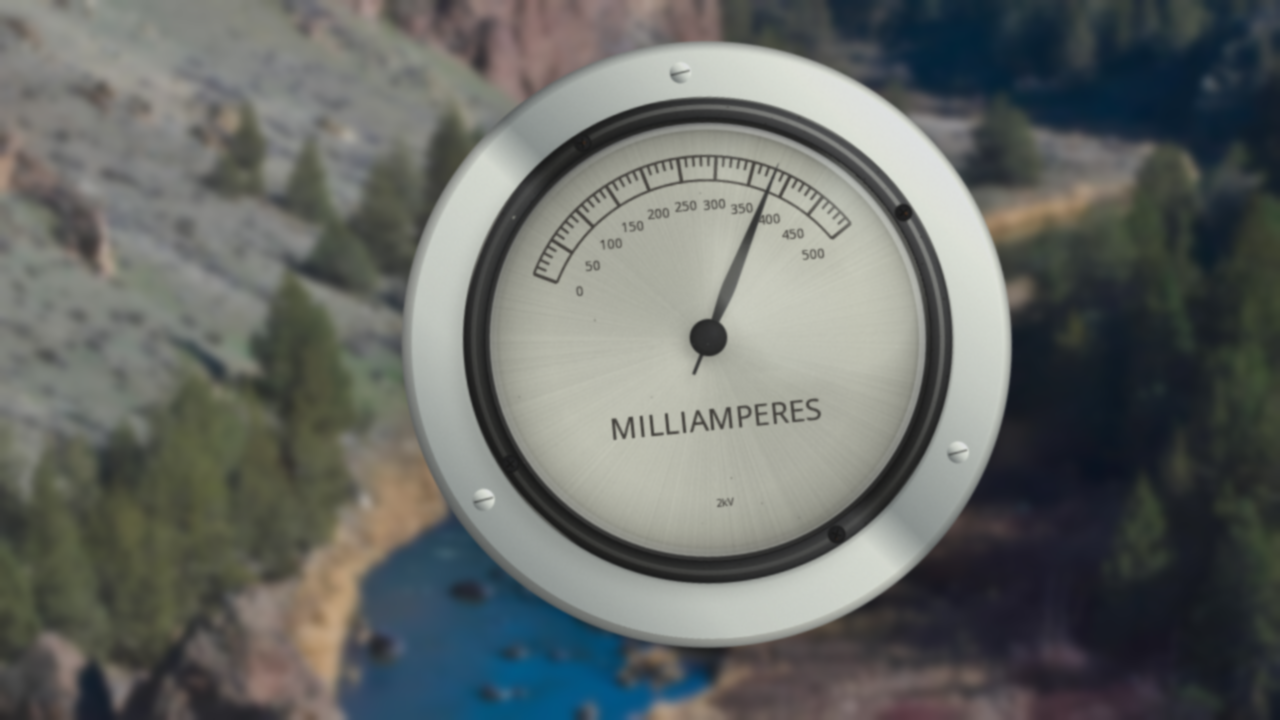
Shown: **380** mA
